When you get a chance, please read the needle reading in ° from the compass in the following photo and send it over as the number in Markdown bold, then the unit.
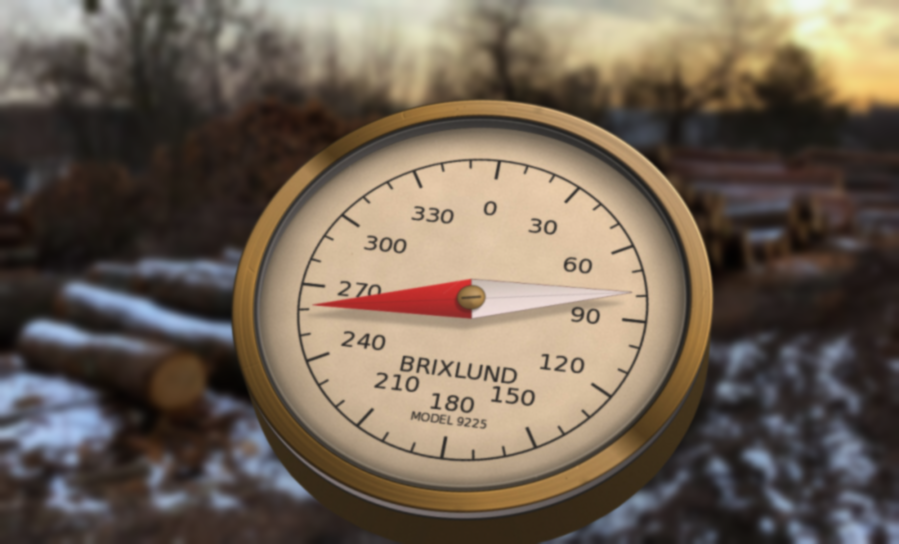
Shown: **260** °
